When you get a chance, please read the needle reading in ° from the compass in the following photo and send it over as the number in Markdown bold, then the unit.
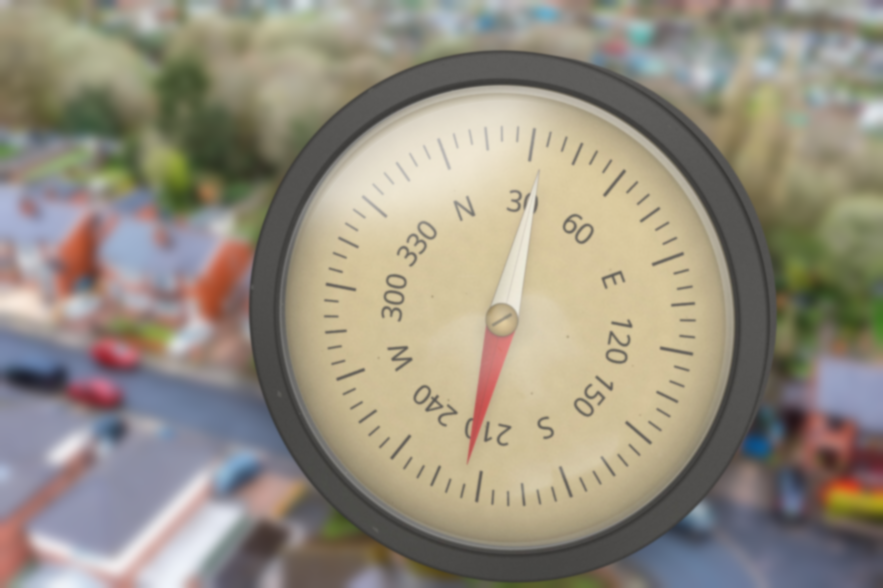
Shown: **215** °
